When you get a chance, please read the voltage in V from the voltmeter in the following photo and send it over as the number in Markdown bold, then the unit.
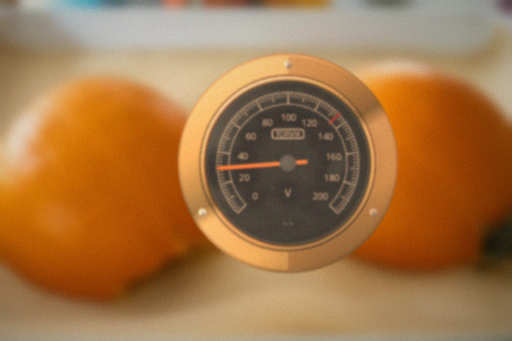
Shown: **30** V
